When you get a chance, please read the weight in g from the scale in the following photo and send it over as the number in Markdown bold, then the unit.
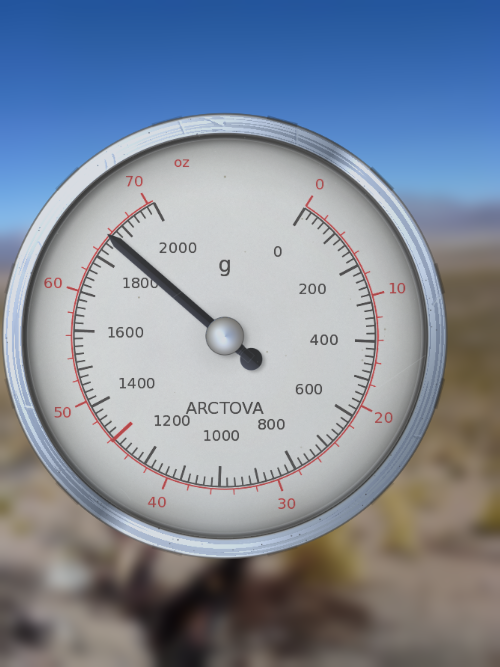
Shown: **1860** g
